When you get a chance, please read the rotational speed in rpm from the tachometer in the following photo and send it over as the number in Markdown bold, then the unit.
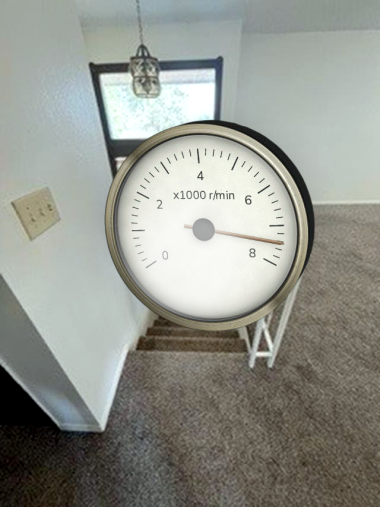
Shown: **7400** rpm
